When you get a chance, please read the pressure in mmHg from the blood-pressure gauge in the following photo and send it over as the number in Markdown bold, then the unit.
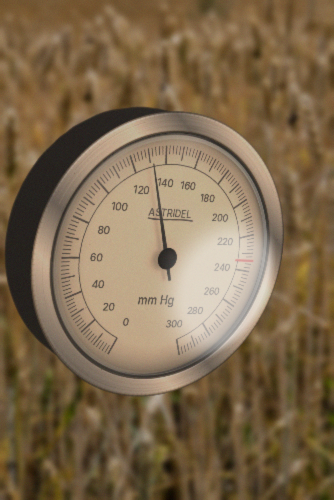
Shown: **130** mmHg
